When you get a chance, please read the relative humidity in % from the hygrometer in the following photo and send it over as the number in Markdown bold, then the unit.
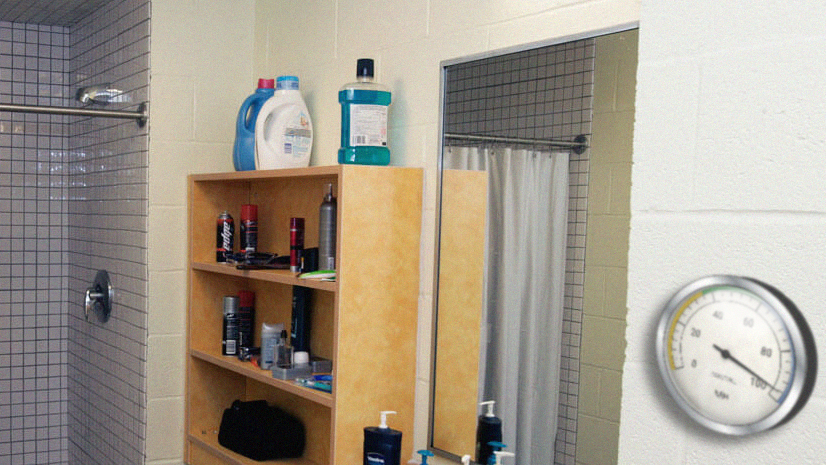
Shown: **96** %
